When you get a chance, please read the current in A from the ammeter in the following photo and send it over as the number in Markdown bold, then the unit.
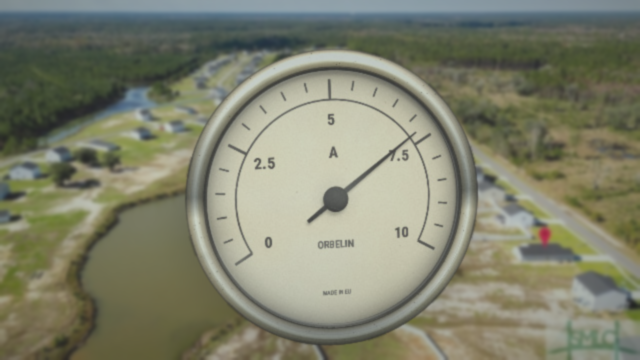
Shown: **7.25** A
